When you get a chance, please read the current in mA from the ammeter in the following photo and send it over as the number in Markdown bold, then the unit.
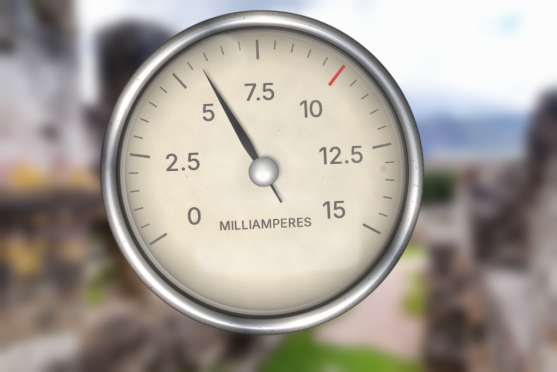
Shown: **5.75** mA
